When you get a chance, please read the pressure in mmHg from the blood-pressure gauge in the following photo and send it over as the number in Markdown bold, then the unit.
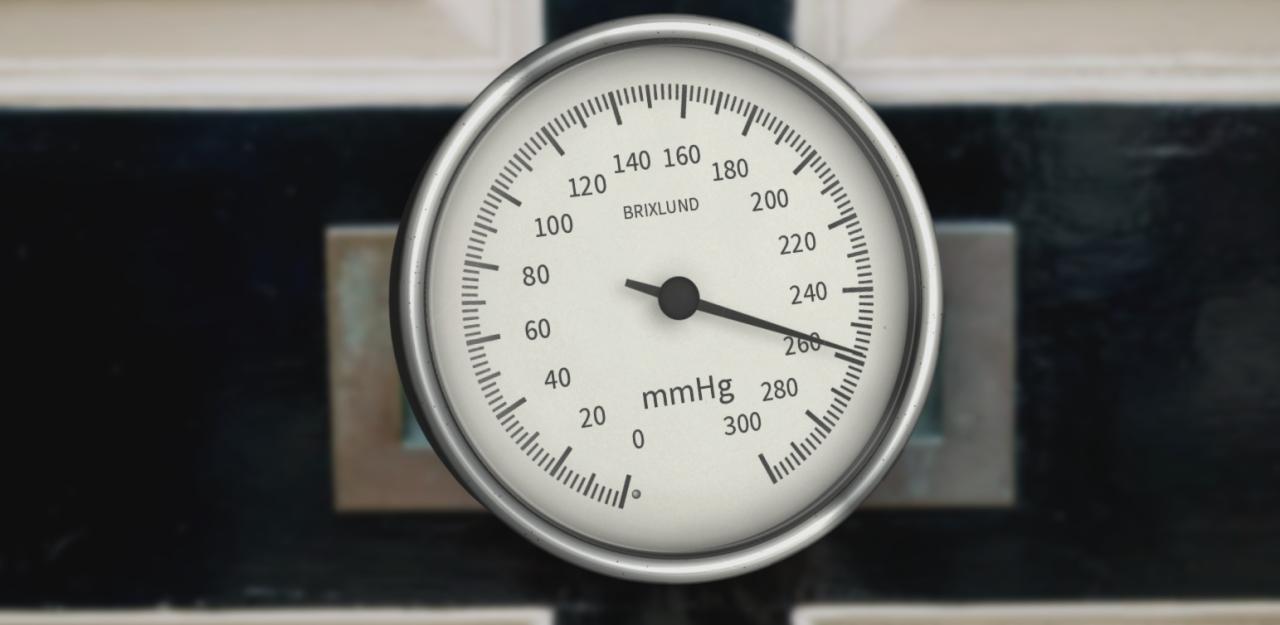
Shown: **258** mmHg
